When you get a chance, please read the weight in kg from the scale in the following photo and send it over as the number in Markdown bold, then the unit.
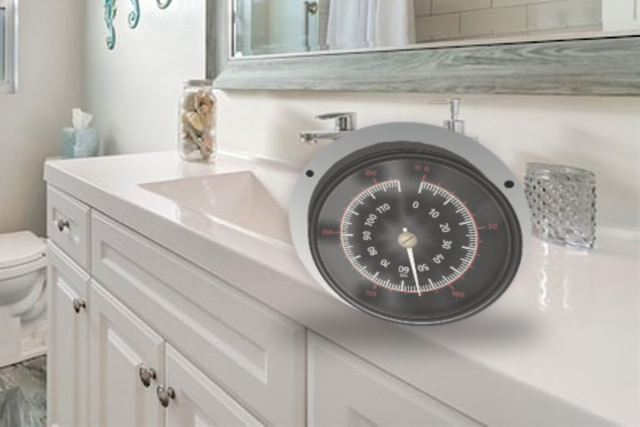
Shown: **55** kg
